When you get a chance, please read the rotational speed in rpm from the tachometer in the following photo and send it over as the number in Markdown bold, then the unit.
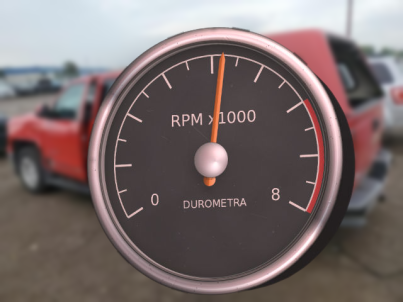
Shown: **4250** rpm
